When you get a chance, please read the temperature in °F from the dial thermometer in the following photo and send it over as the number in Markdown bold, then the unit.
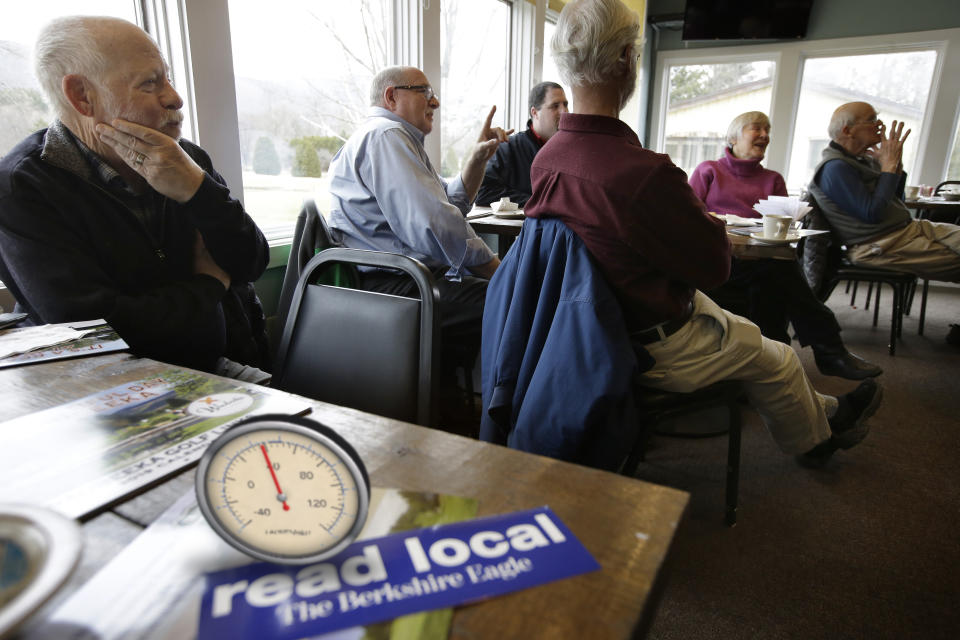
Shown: **40** °F
